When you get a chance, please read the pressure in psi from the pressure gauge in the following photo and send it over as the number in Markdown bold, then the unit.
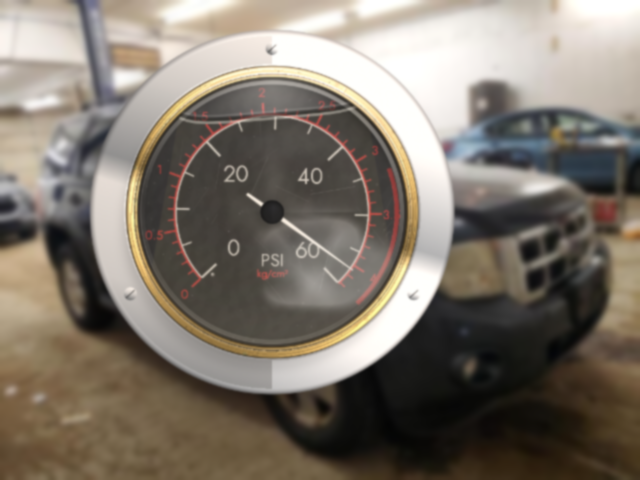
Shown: **57.5** psi
